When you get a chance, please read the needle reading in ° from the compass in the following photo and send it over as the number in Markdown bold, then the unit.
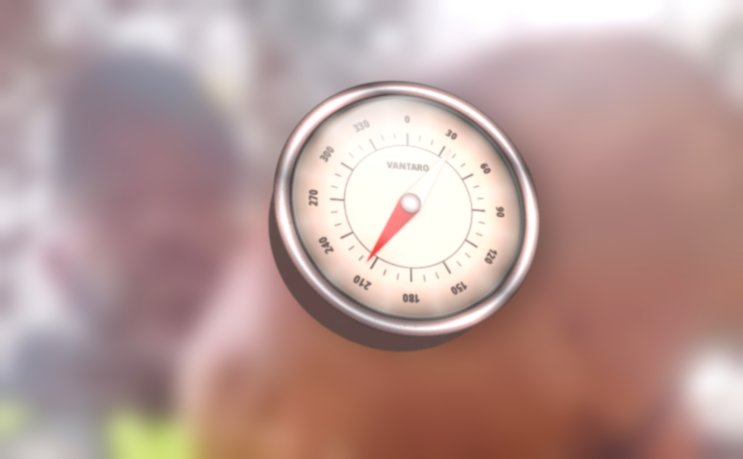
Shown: **215** °
